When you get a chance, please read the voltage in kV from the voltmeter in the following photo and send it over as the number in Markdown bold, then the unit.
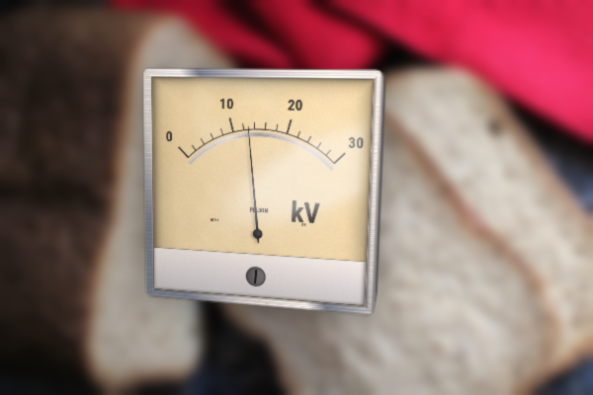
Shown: **13** kV
